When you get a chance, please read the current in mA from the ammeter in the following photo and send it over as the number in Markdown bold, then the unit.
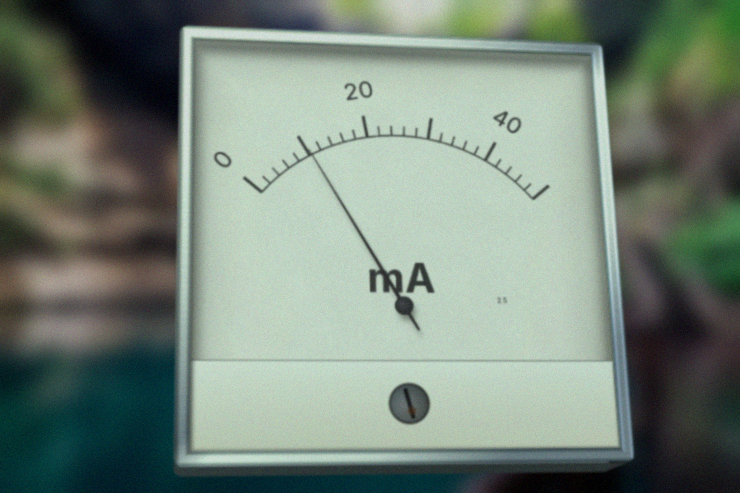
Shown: **10** mA
